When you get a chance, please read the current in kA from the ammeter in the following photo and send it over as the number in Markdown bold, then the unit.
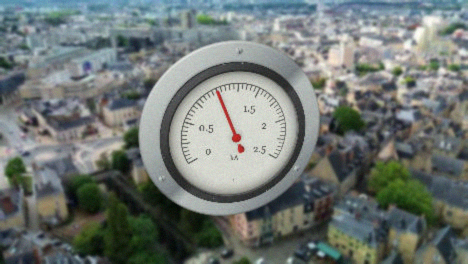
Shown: **1** kA
